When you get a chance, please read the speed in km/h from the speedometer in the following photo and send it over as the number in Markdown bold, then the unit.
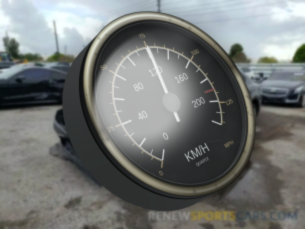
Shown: **120** km/h
